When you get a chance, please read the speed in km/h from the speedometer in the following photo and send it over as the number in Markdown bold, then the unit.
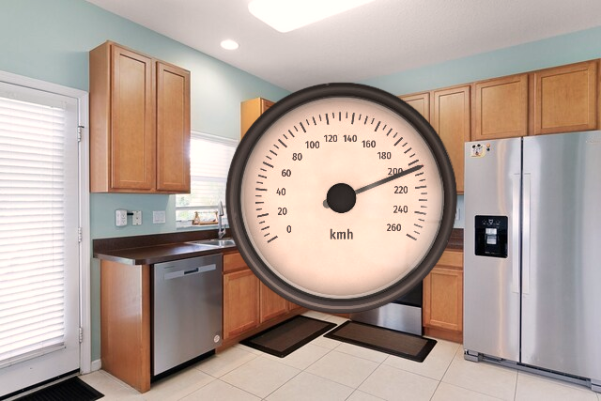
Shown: **205** km/h
